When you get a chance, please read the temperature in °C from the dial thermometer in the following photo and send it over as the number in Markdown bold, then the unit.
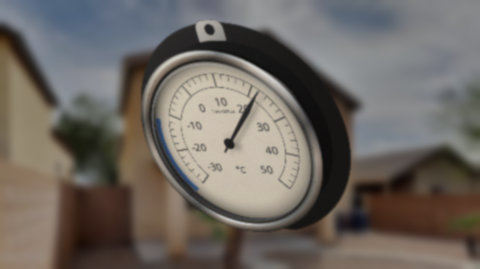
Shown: **22** °C
